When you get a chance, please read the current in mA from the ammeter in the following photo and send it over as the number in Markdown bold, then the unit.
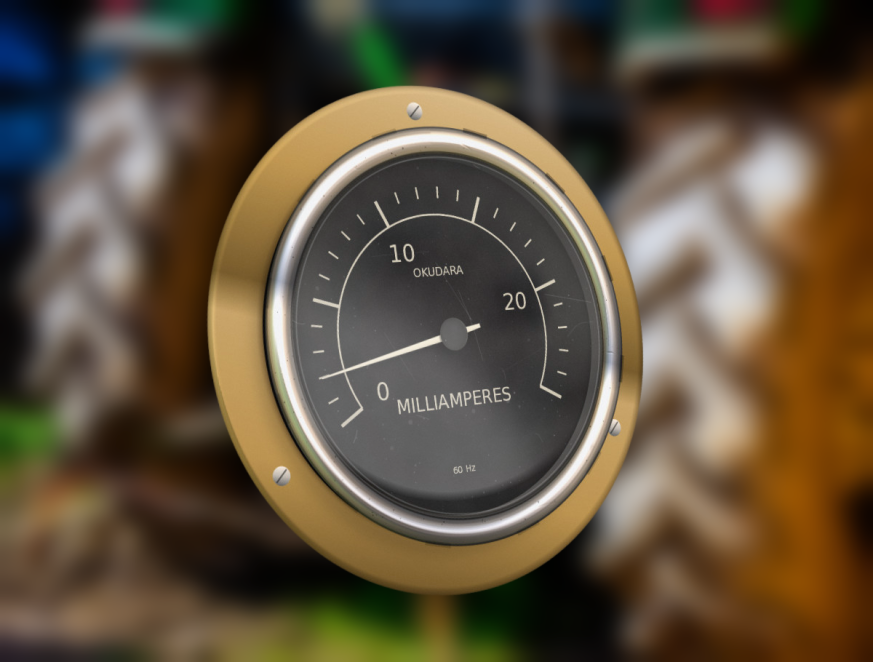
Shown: **2** mA
